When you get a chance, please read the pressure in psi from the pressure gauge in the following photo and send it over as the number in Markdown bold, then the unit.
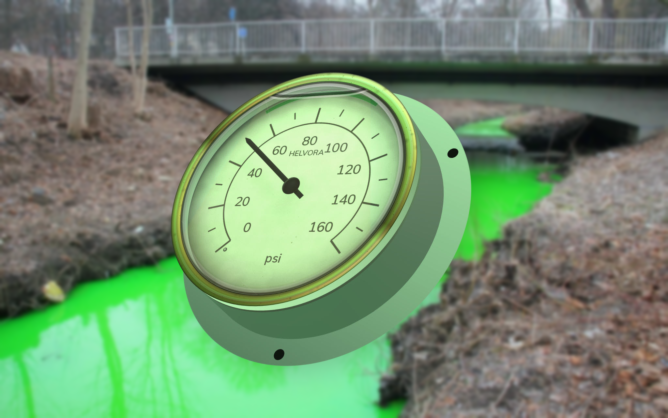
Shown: **50** psi
